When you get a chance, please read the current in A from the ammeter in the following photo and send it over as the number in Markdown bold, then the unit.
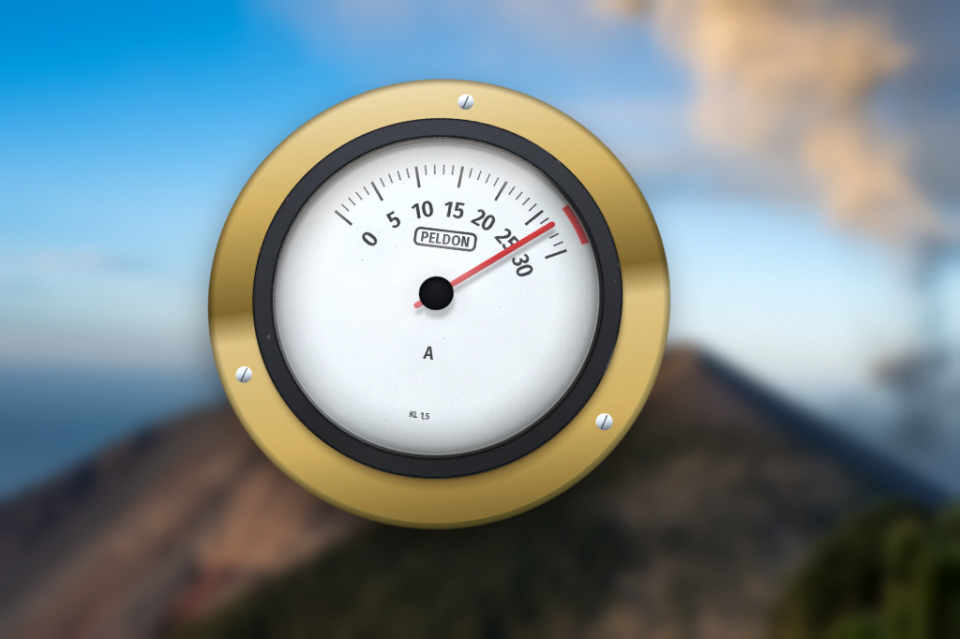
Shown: **27** A
